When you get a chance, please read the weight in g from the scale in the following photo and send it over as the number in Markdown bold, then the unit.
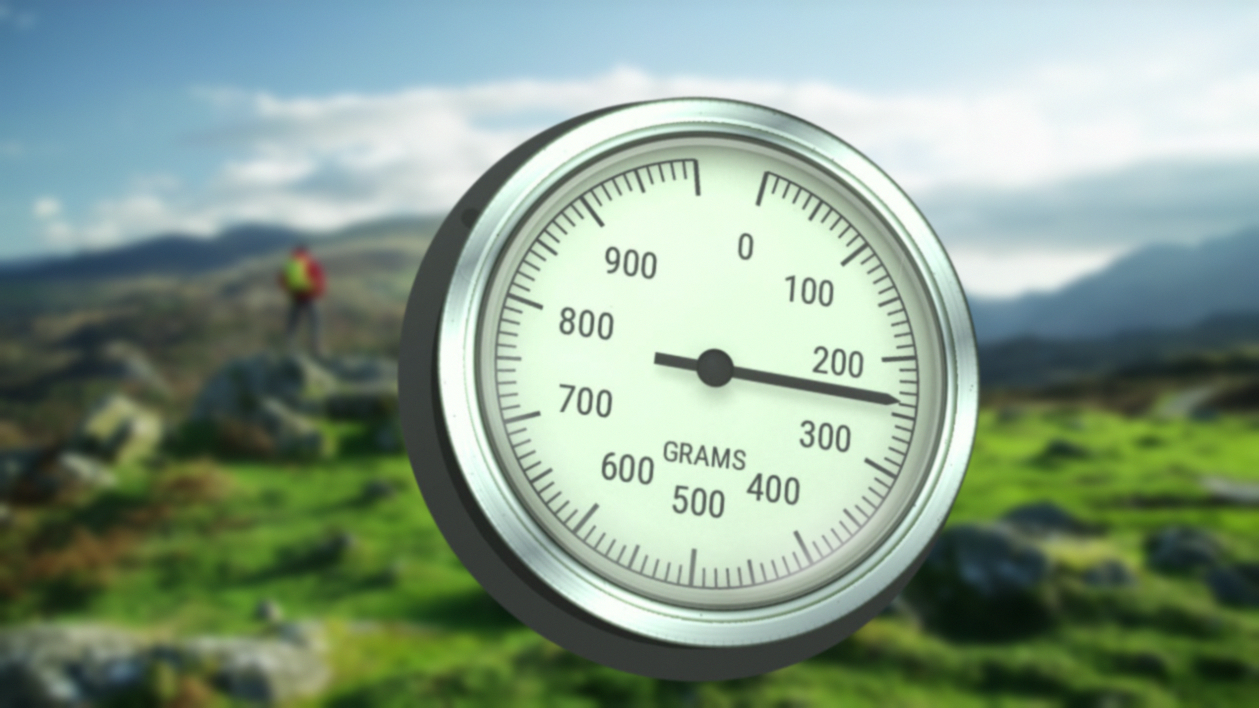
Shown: **240** g
